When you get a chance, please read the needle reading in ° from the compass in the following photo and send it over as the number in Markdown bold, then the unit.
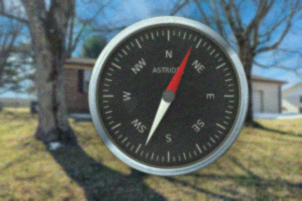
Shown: **25** °
